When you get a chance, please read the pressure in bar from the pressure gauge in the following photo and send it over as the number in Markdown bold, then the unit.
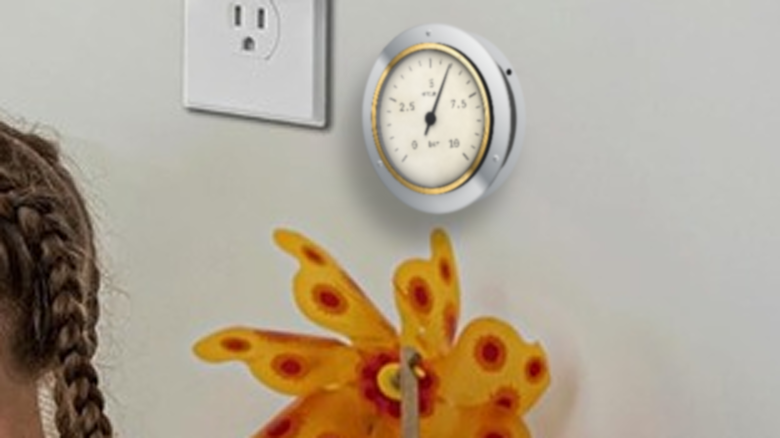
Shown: **6** bar
